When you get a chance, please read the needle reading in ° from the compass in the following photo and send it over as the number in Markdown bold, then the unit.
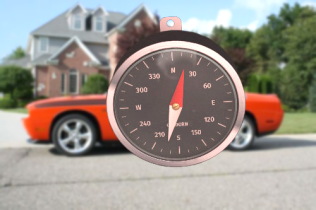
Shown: **15** °
